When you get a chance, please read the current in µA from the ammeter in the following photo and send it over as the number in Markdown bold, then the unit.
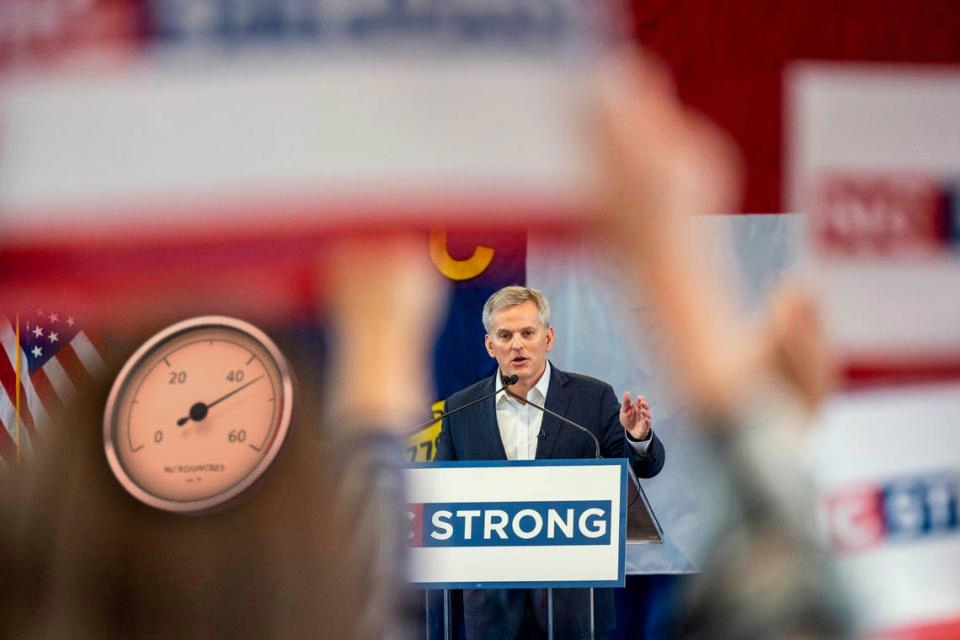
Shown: **45** µA
